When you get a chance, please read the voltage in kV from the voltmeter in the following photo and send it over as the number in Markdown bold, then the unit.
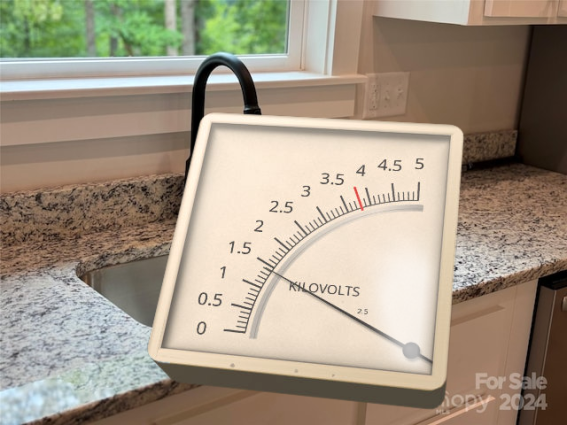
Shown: **1.4** kV
